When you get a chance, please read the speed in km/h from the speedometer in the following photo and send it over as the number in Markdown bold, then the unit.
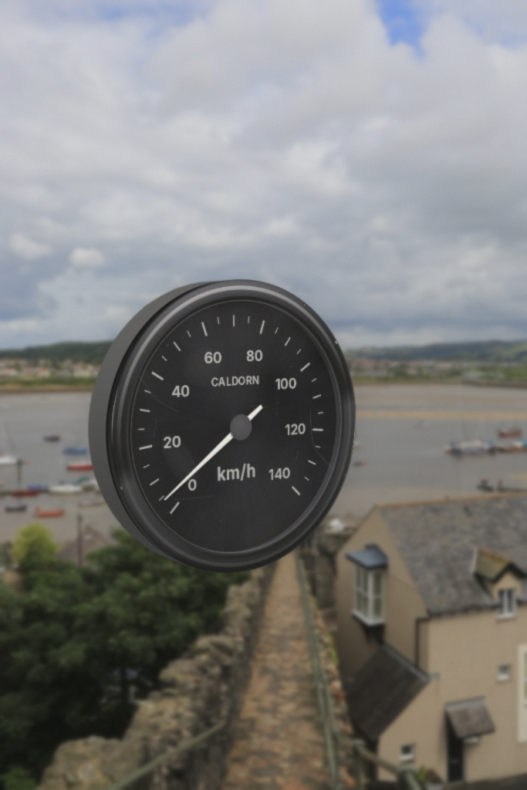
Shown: **5** km/h
